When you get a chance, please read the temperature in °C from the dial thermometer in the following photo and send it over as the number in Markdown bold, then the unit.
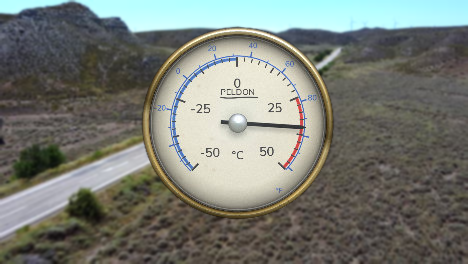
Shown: **35** °C
